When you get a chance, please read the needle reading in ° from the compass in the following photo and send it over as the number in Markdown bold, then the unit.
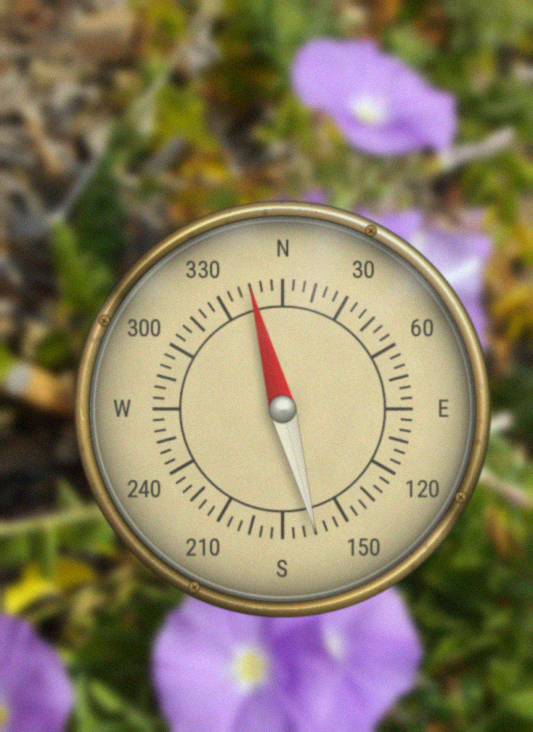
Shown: **345** °
